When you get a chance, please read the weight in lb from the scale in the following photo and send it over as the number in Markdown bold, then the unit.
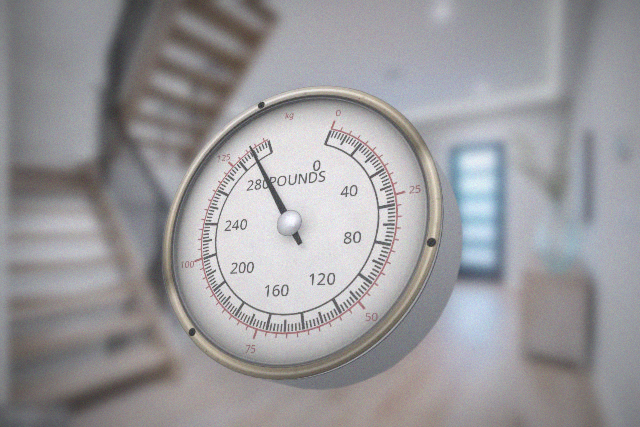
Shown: **290** lb
